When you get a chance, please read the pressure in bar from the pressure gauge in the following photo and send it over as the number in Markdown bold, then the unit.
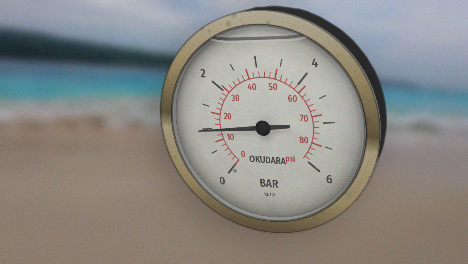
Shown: **1** bar
